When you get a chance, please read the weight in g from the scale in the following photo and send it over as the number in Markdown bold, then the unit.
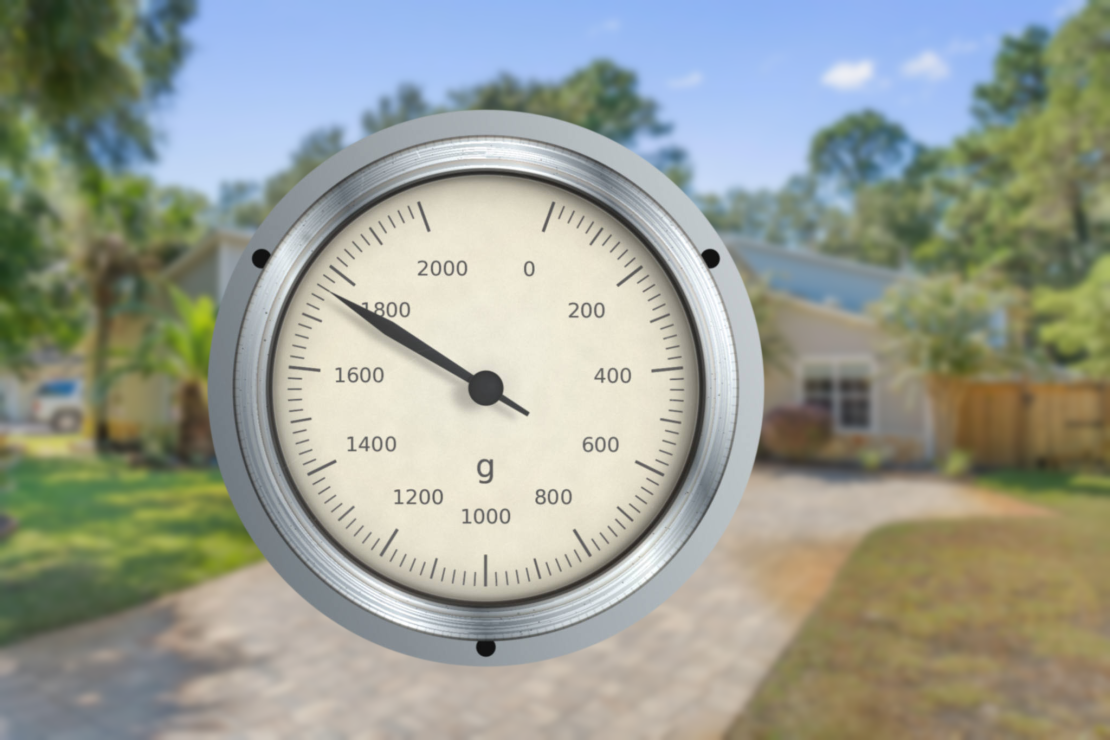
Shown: **1760** g
